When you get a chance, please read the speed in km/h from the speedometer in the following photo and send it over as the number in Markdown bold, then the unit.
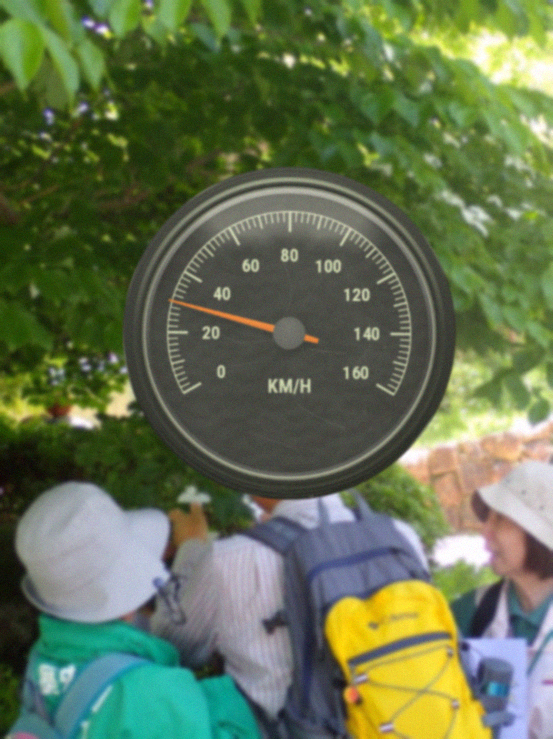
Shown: **30** km/h
